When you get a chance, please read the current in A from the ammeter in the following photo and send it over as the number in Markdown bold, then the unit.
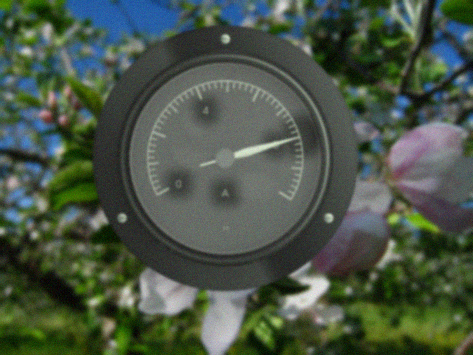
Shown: **8** A
